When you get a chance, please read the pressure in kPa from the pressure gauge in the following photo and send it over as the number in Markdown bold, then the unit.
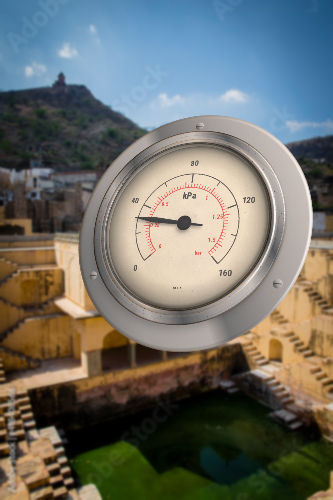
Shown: **30** kPa
